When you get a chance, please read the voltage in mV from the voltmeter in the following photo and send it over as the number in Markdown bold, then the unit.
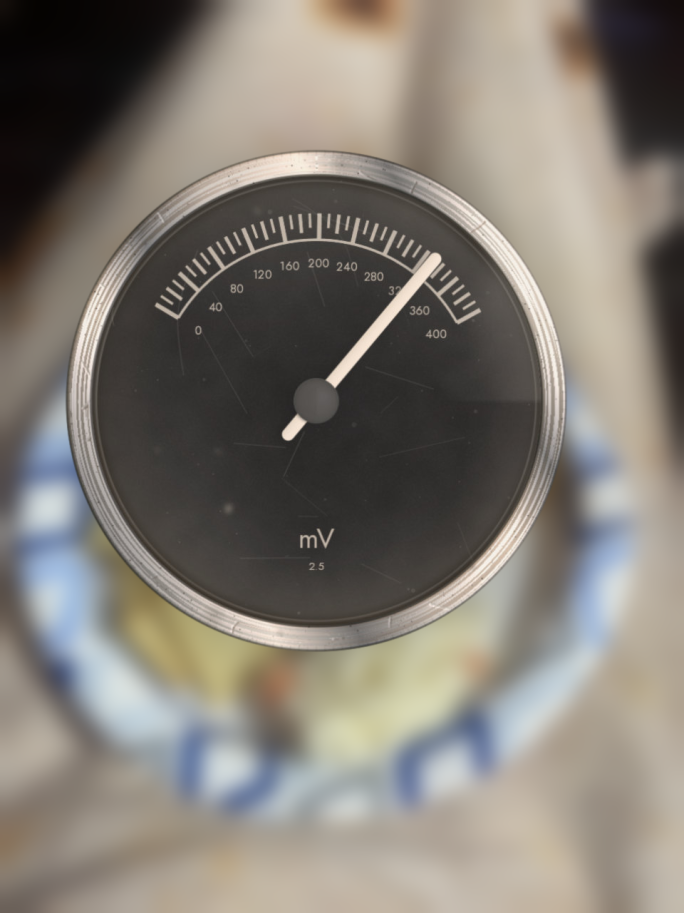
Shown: **330** mV
